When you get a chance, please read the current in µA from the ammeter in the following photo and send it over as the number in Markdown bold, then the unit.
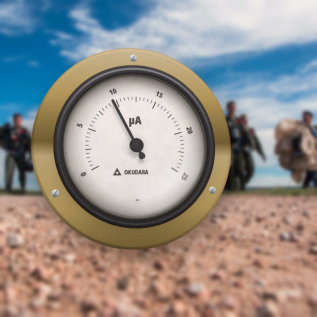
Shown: **9.5** µA
